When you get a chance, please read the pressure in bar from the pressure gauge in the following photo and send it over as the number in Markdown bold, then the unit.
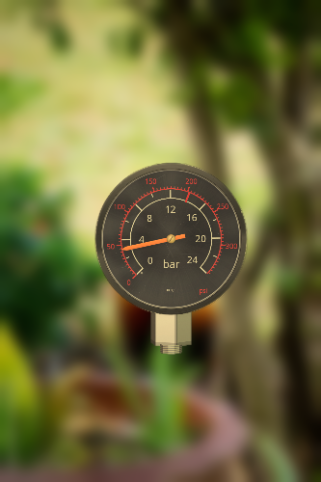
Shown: **3** bar
